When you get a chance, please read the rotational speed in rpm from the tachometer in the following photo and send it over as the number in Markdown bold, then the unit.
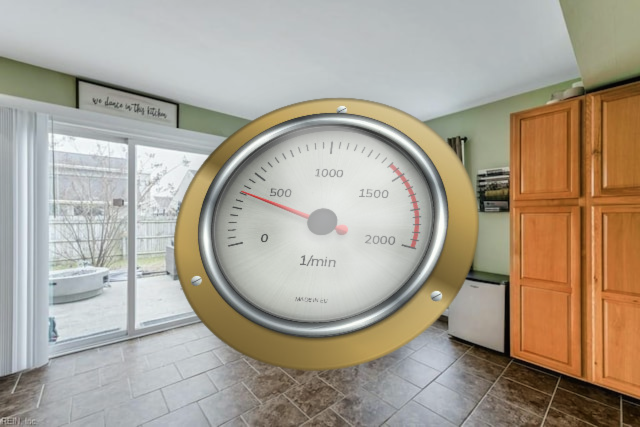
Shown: **350** rpm
